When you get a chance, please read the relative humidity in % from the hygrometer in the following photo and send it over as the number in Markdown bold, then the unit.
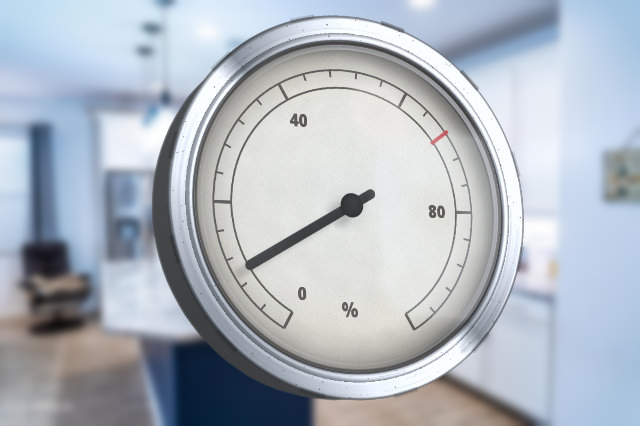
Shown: **10** %
